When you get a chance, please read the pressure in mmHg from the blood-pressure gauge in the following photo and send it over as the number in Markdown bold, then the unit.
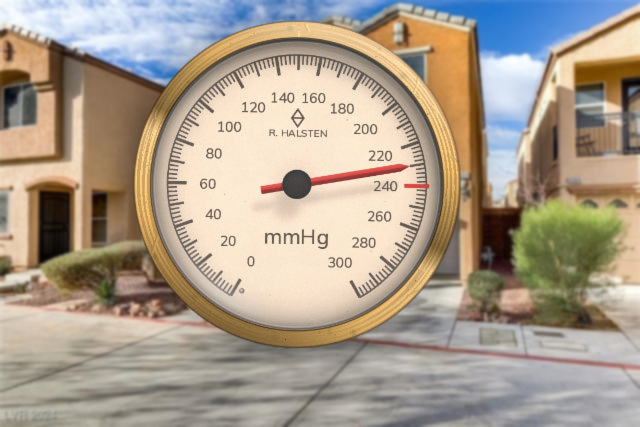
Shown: **230** mmHg
